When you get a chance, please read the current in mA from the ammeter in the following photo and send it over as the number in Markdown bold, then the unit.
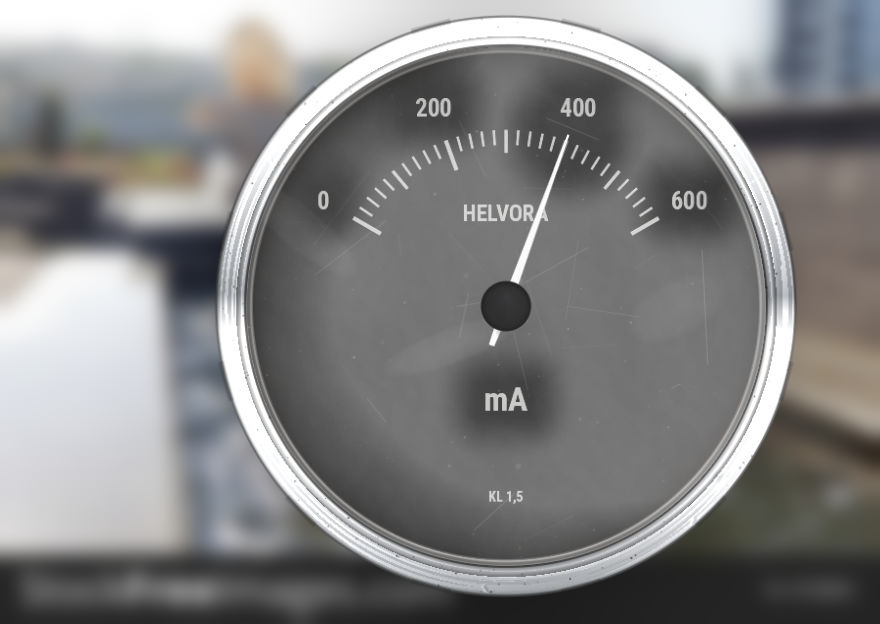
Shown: **400** mA
